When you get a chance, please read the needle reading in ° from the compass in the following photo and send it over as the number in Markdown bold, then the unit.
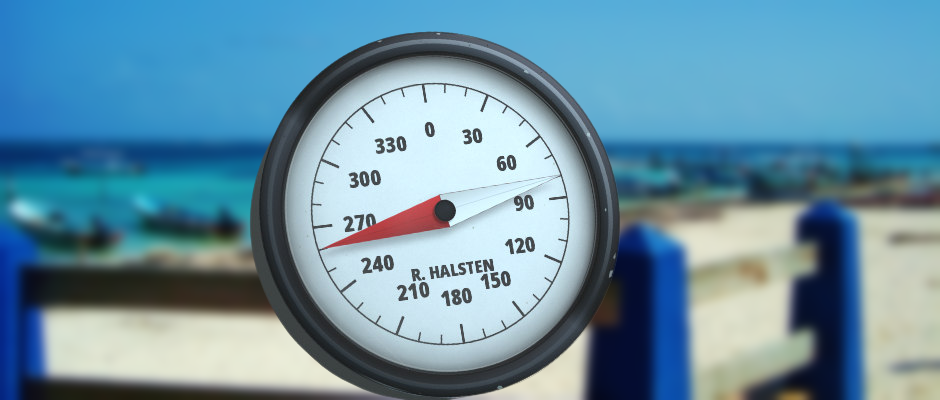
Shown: **260** °
